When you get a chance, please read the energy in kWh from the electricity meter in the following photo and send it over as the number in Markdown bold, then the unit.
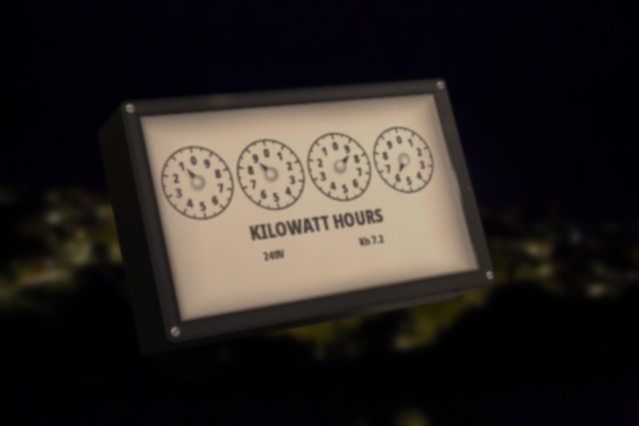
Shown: **886** kWh
